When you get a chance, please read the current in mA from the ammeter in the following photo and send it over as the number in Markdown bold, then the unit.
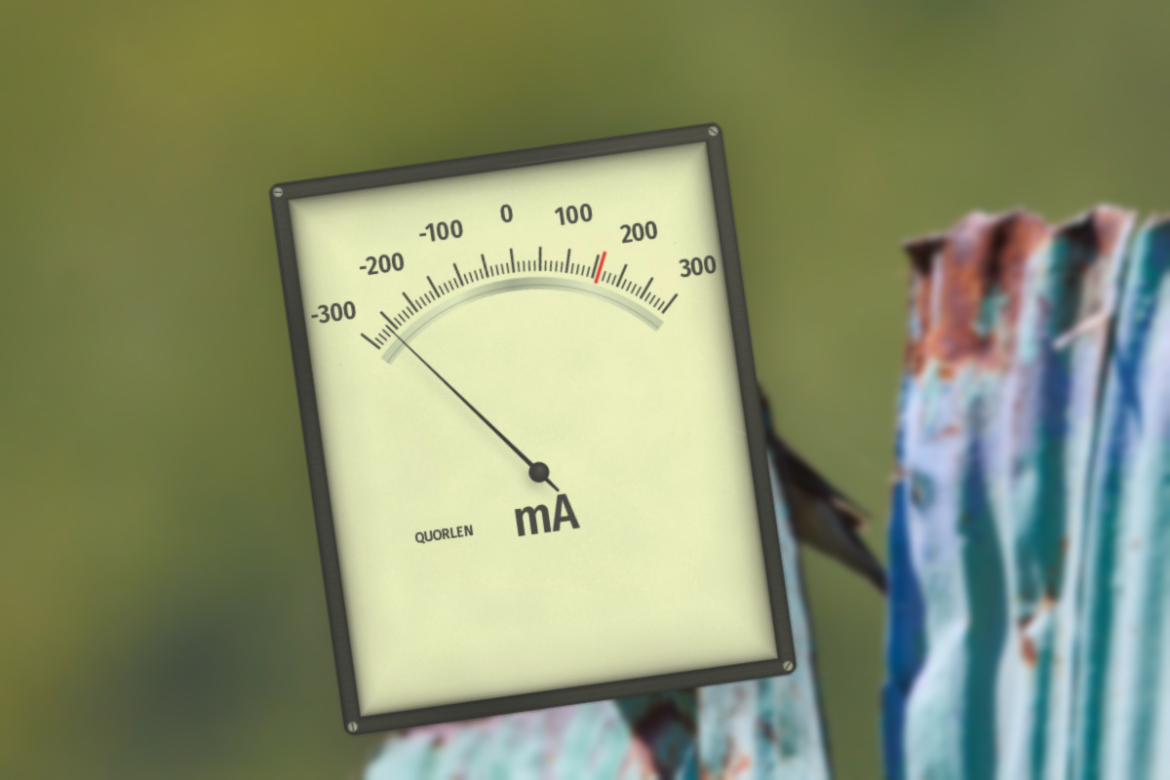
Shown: **-260** mA
